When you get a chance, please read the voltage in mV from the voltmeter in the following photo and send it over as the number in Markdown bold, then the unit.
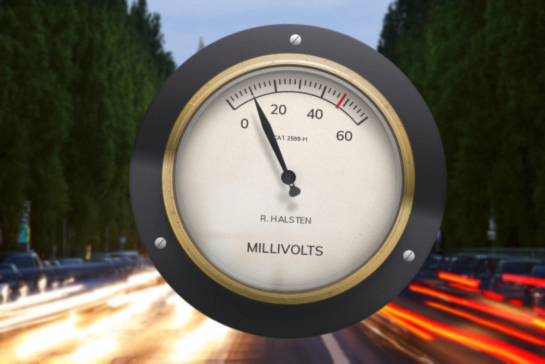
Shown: **10** mV
